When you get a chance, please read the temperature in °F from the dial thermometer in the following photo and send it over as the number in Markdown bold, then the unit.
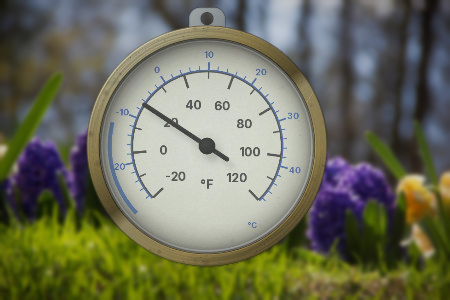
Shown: **20** °F
